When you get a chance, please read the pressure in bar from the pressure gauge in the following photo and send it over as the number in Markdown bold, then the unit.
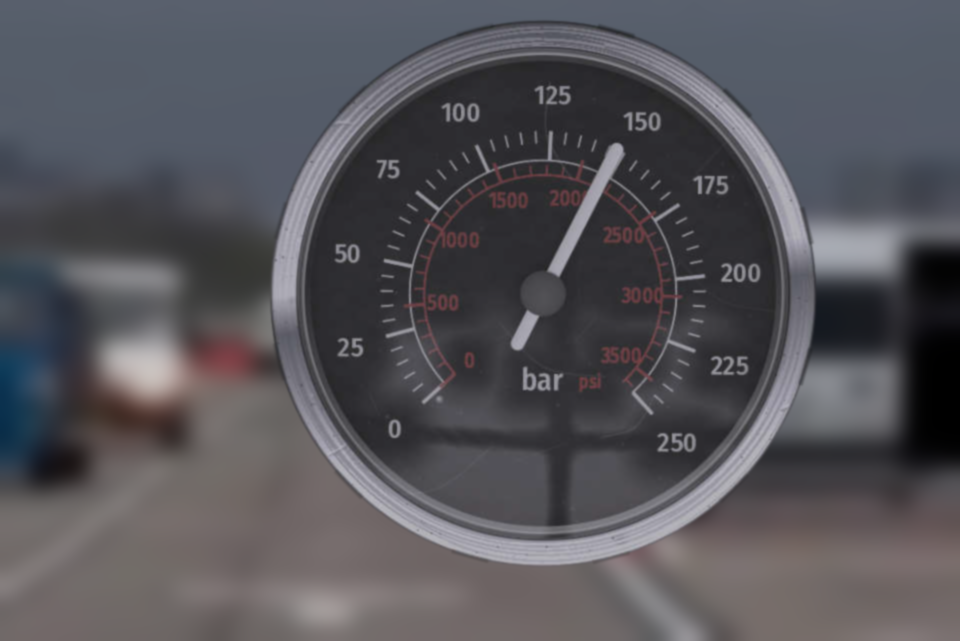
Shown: **147.5** bar
